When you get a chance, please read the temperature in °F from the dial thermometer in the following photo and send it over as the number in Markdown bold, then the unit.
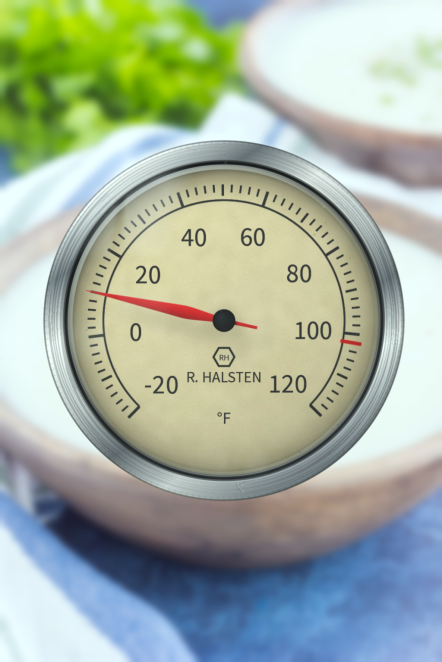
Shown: **10** °F
